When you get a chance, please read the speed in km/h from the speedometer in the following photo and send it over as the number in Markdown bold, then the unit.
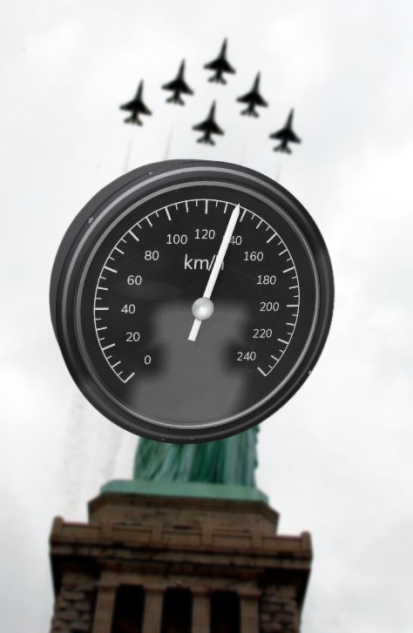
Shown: **135** km/h
